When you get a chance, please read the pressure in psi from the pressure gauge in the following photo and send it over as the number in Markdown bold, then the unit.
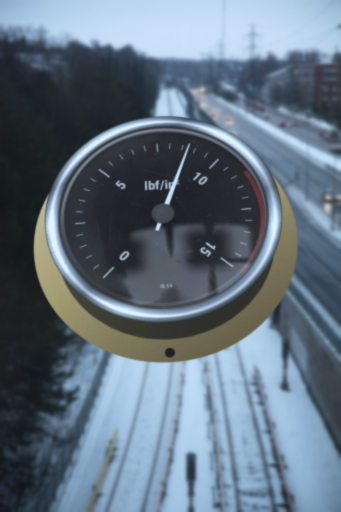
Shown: **8.75** psi
